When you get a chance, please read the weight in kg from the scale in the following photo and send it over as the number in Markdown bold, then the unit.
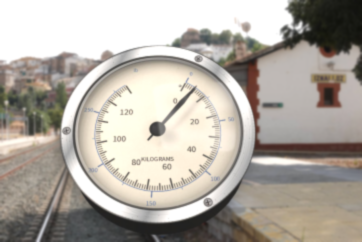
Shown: **5** kg
